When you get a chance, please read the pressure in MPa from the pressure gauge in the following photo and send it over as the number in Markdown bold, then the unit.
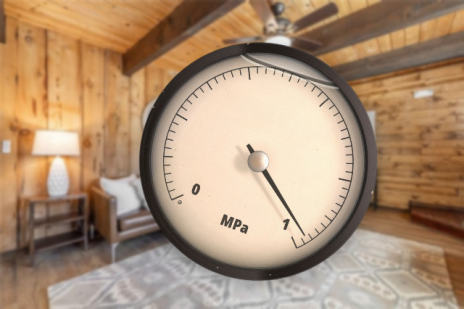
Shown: **0.97** MPa
